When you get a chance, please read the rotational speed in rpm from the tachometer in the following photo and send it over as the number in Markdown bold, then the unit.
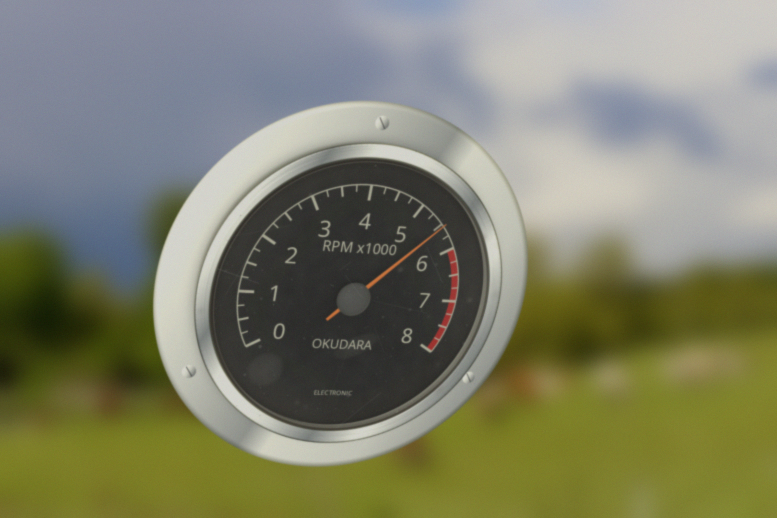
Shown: **5500** rpm
